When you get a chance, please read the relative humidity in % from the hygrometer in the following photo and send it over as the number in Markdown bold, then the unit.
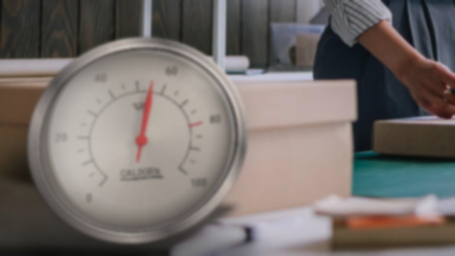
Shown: **55** %
